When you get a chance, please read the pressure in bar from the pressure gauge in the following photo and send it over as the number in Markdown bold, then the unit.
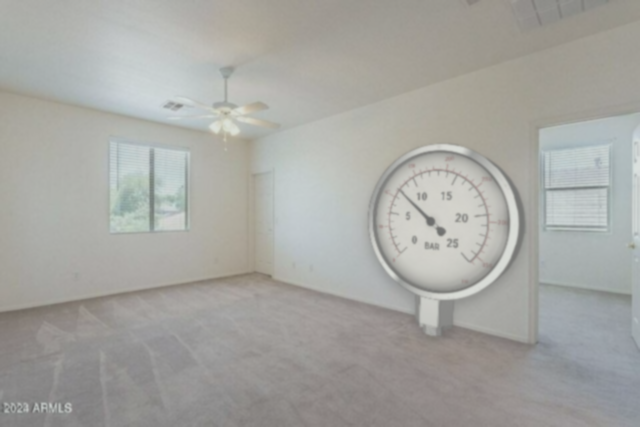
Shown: **8** bar
